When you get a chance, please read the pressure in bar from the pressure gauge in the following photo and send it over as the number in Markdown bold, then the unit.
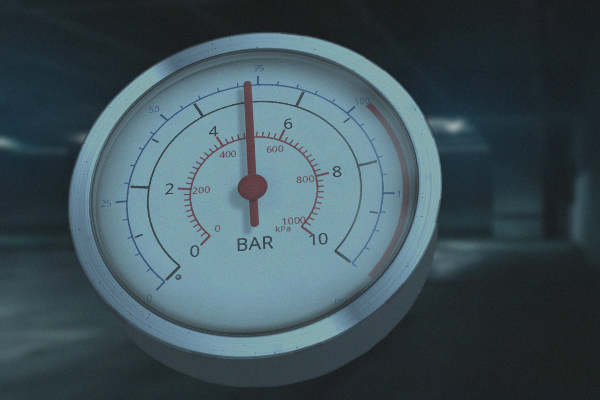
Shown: **5** bar
